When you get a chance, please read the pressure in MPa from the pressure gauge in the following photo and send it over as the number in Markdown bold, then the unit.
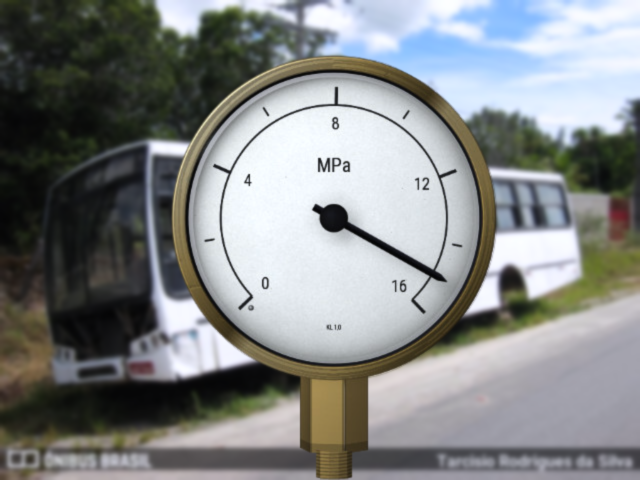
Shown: **15** MPa
